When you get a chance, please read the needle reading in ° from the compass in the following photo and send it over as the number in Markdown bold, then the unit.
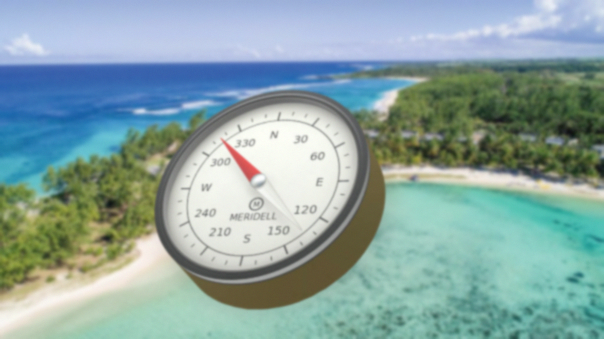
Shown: **315** °
